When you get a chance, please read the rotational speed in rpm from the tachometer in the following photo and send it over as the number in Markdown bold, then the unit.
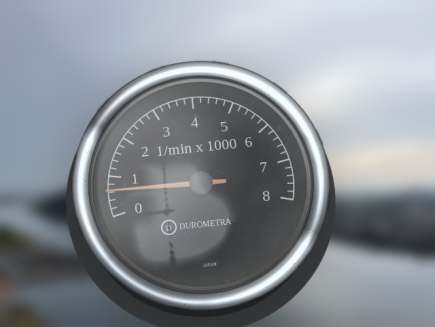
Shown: **600** rpm
